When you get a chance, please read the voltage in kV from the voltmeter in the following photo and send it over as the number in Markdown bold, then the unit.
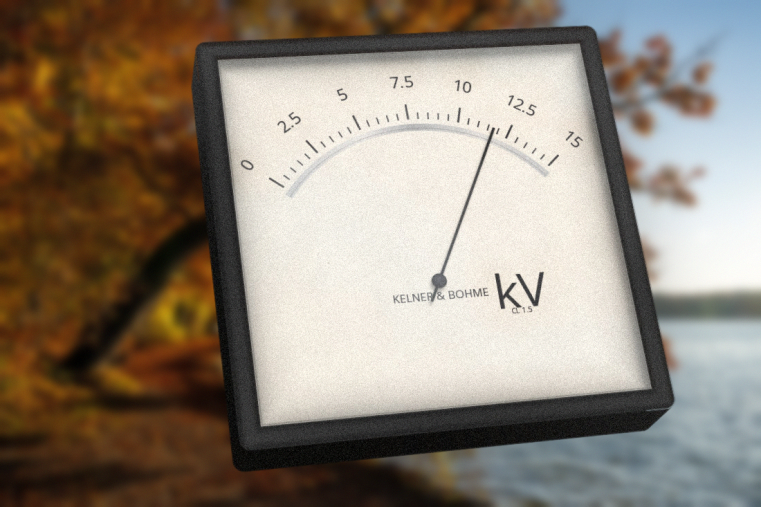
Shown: **11.75** kV
